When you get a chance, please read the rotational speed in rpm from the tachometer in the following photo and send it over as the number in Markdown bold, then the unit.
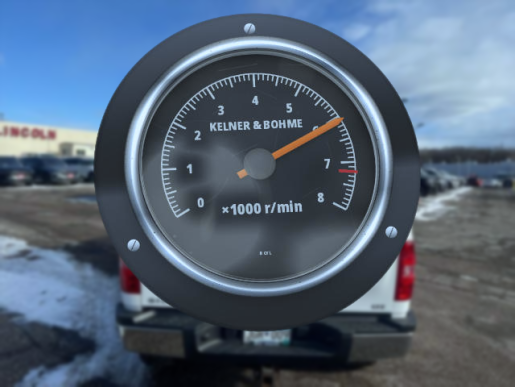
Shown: **6100** rpm
